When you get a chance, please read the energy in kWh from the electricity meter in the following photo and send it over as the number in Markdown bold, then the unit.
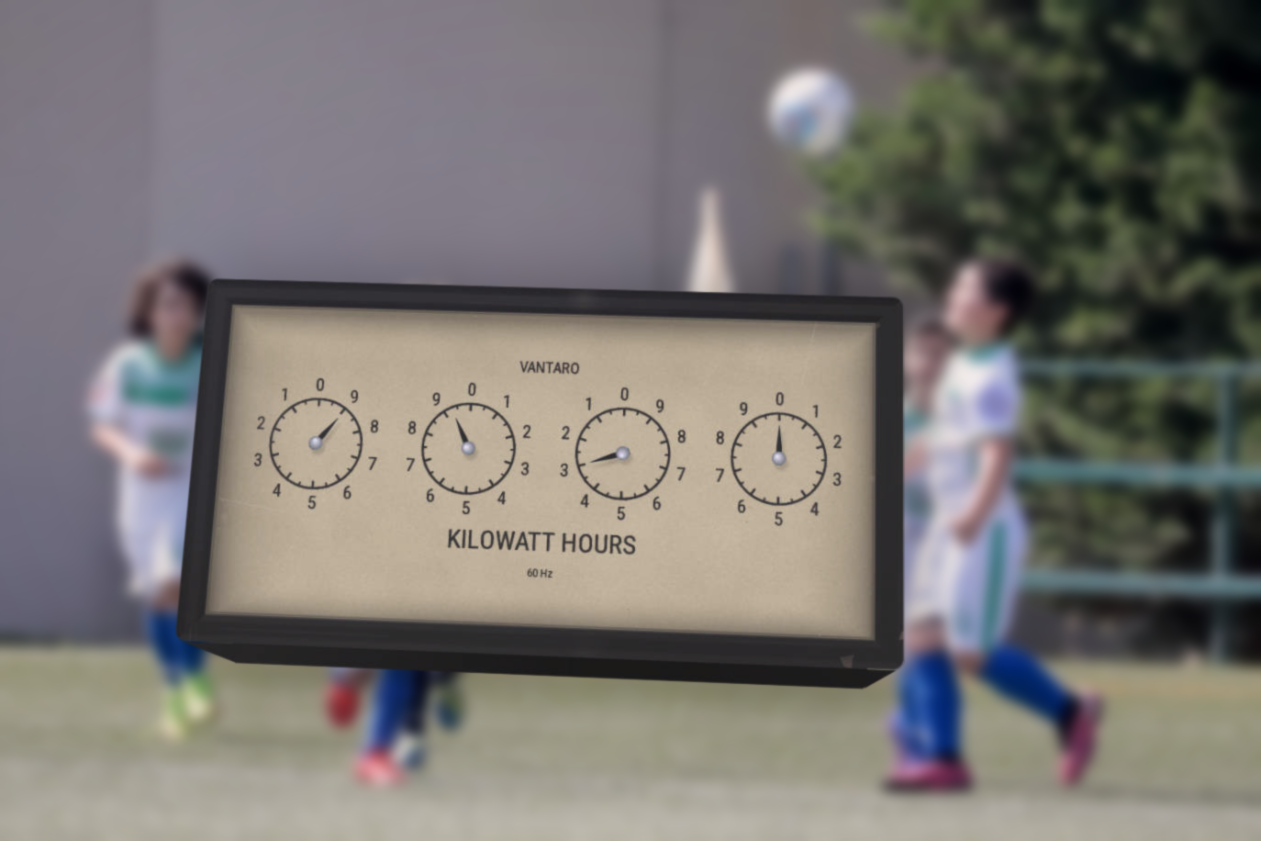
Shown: **8930** kWh
